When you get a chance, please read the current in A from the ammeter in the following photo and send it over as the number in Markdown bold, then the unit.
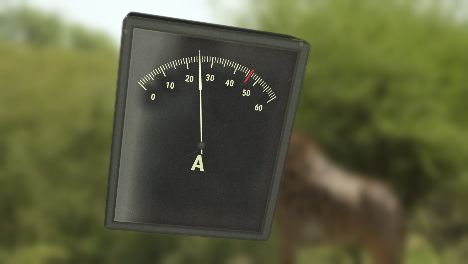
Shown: **25** A
